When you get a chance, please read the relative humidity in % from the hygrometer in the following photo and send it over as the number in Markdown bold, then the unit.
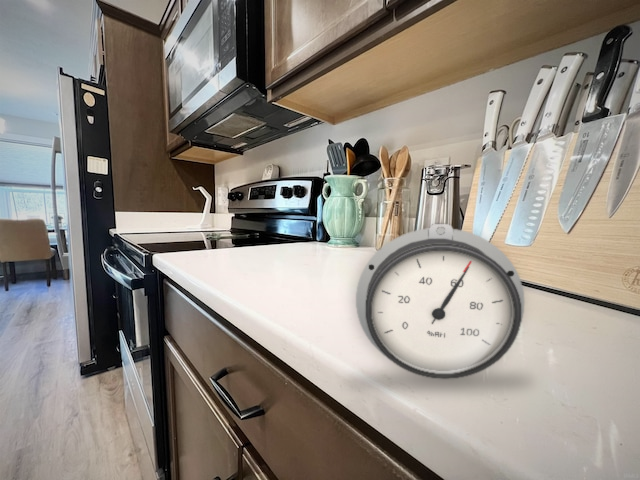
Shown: **60** %
